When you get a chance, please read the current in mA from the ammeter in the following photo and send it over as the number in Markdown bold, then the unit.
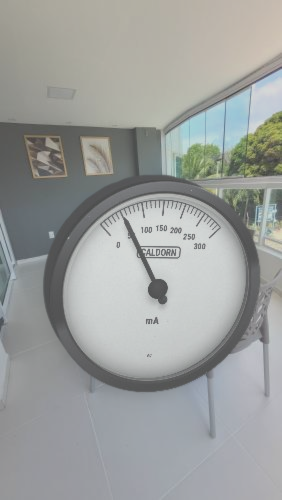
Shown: **50** mA
